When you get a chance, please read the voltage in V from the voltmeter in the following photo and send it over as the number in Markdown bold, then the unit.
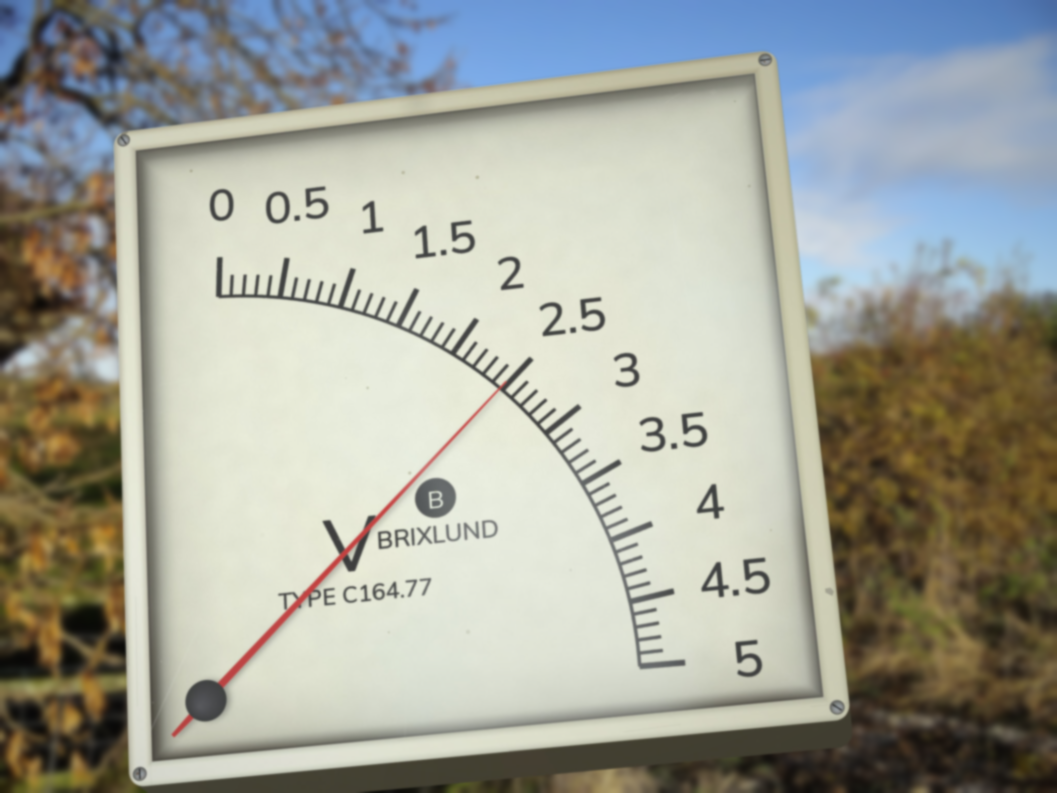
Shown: **2.5** V
